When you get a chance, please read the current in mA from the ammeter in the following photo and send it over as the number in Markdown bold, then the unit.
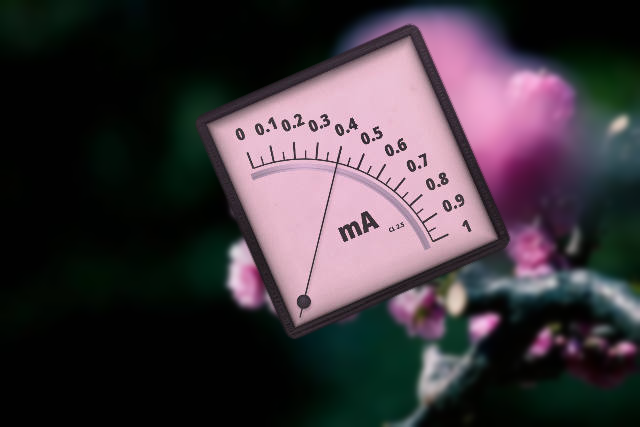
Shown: **0.4** mA
